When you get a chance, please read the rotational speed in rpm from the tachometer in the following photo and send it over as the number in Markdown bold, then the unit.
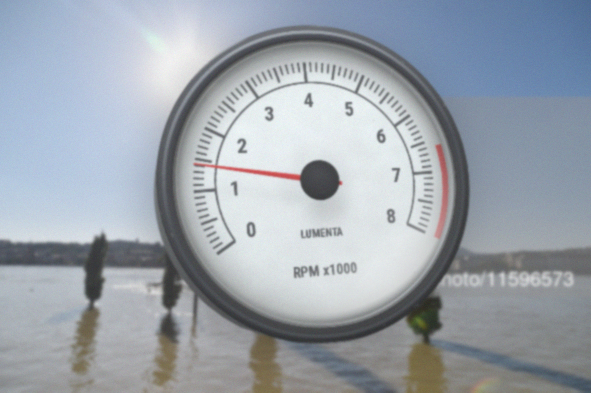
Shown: **1400** rpm
